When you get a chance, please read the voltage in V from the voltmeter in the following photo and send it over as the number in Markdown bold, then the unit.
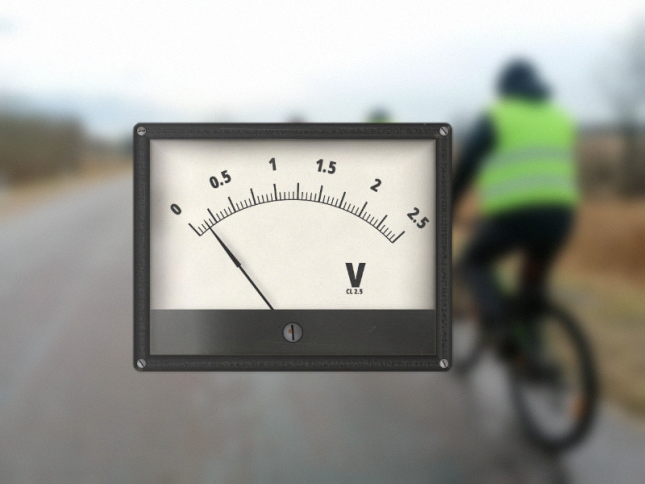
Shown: **0.15** V
